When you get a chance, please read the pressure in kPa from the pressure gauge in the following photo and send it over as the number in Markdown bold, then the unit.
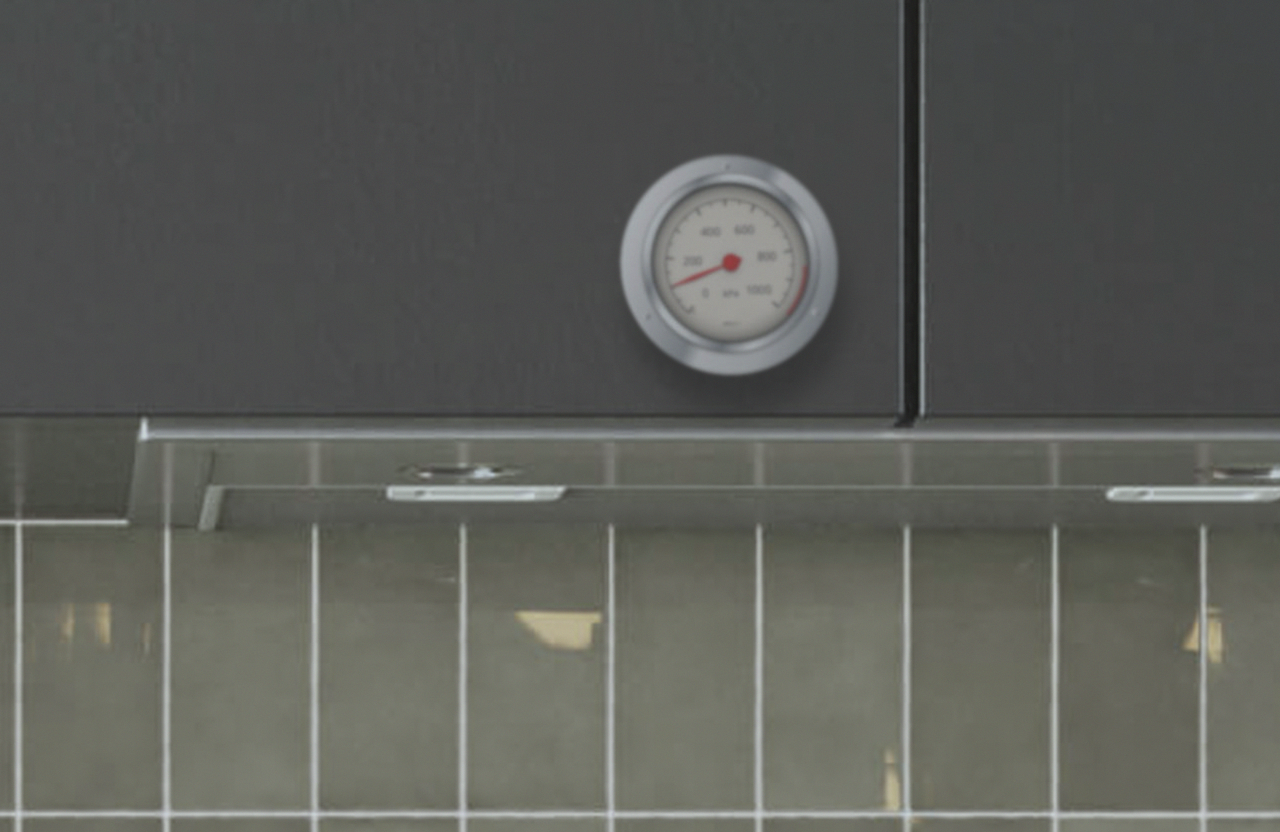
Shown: **100** kPa
